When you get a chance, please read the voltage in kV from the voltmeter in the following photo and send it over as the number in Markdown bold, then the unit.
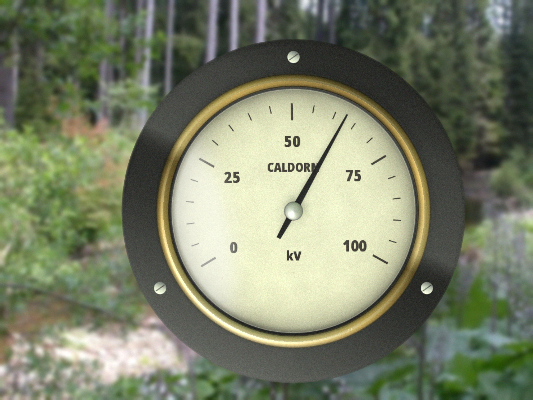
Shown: **62.5** kV
